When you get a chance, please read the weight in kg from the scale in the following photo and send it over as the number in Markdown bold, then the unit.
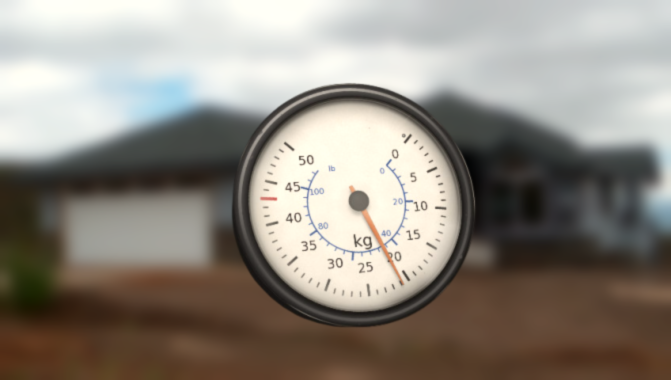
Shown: **21** kg
